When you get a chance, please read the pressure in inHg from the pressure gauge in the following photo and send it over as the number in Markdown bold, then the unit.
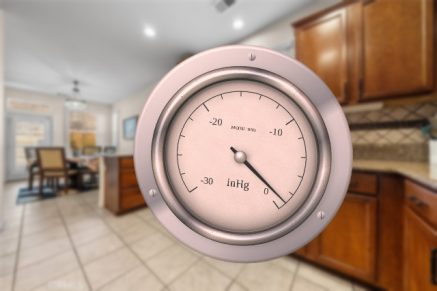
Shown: **-1** inHg
